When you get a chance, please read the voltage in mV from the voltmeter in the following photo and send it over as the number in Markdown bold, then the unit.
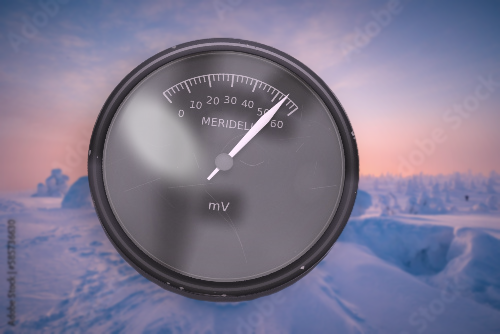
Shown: **54** mV
